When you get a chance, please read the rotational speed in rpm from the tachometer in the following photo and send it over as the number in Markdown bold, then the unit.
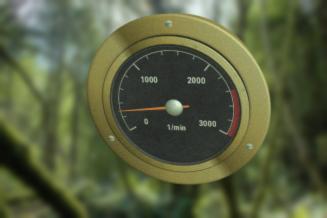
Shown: **300** rpm
